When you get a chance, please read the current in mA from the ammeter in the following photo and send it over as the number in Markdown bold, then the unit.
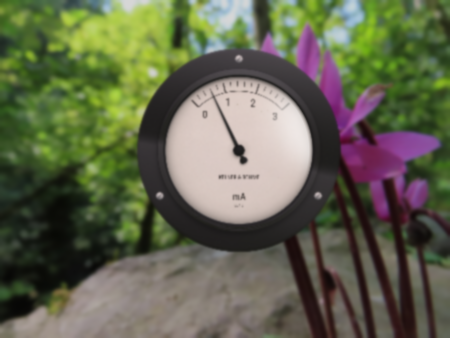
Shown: **0.6** mA
